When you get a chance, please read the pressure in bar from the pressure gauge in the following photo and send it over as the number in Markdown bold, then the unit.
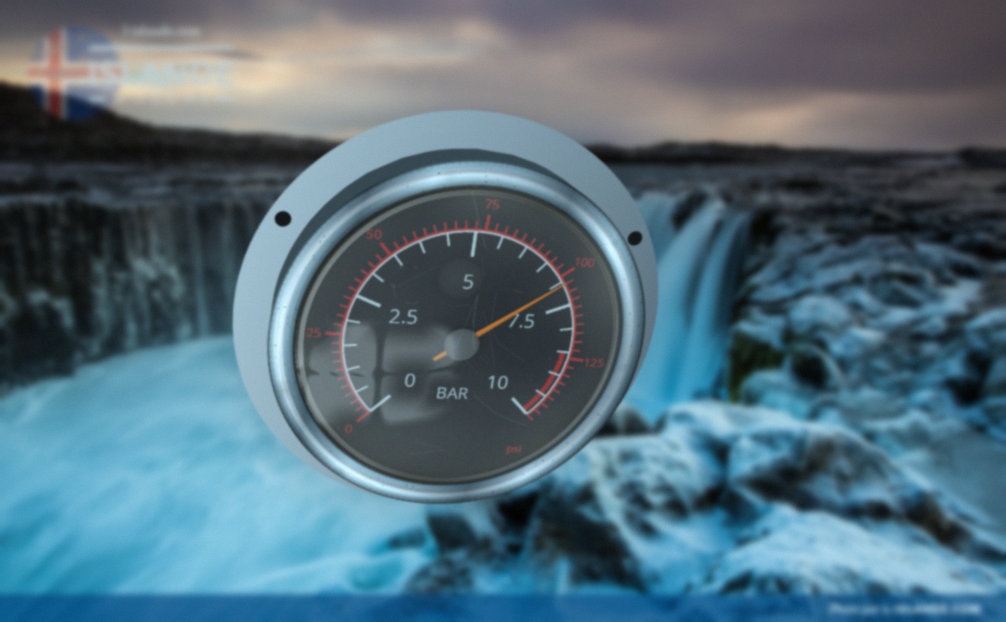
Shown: **7** bar
